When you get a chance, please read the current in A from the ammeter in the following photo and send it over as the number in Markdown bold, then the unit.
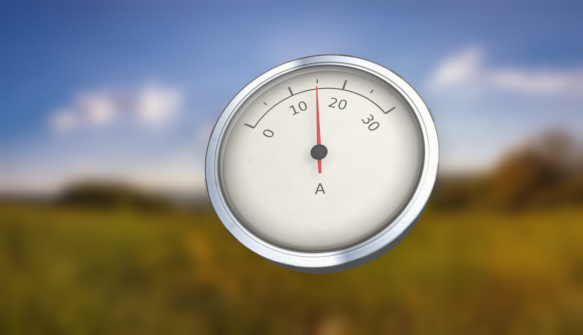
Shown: **15** A
